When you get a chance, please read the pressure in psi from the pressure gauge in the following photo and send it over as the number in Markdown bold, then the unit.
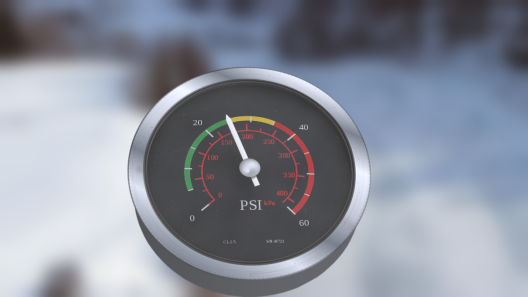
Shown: **25** psi
